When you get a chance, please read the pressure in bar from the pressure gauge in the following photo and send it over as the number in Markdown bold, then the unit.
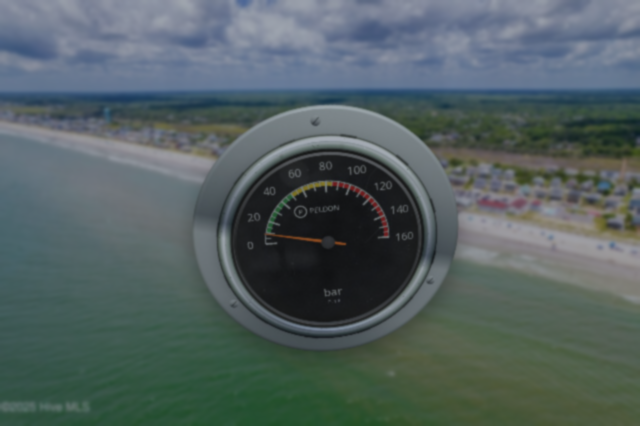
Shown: **10** bar
